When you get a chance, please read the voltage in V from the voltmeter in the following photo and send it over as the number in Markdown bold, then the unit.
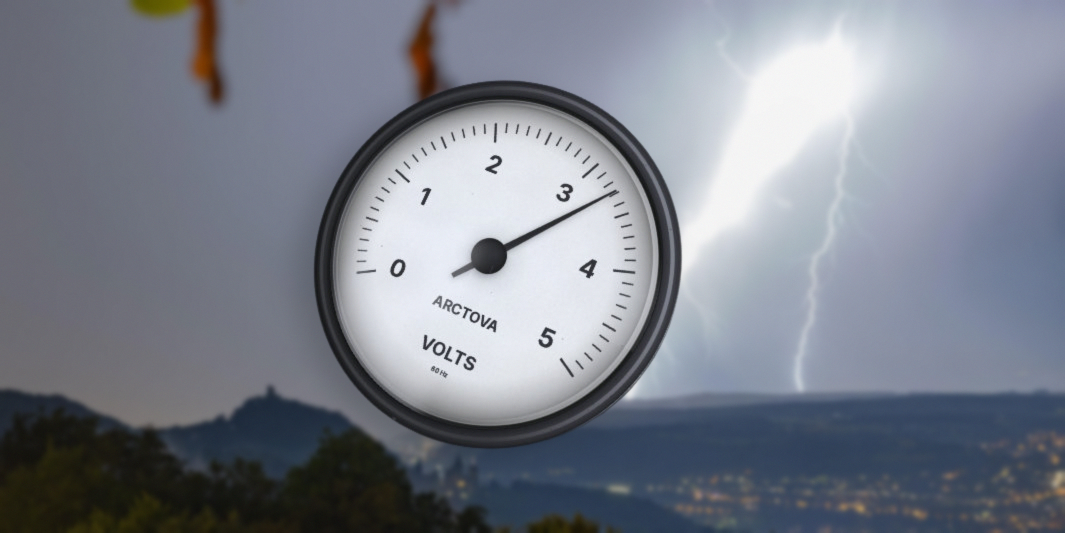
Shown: **3.3** V
